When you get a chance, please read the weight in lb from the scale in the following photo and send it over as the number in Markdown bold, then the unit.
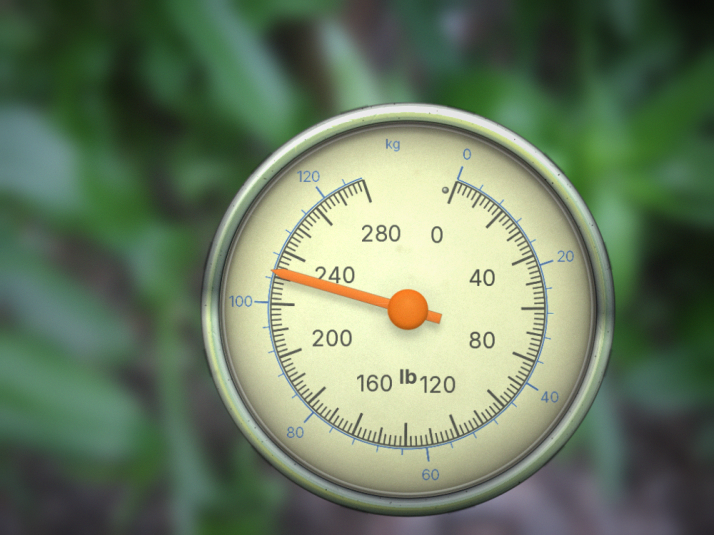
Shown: **232** lb
